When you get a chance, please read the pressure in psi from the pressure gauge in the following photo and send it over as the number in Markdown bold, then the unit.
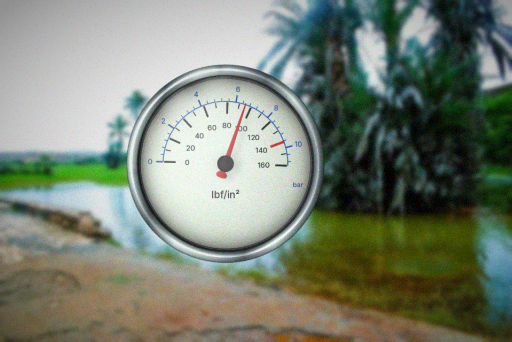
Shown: **95** psi
